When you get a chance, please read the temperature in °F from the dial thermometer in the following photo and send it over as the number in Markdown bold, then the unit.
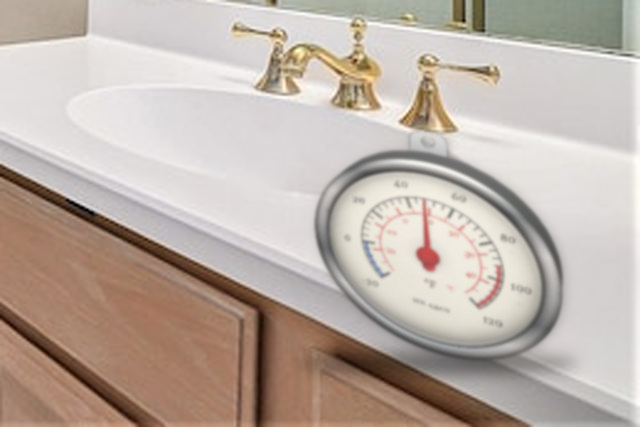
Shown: **48** °F
